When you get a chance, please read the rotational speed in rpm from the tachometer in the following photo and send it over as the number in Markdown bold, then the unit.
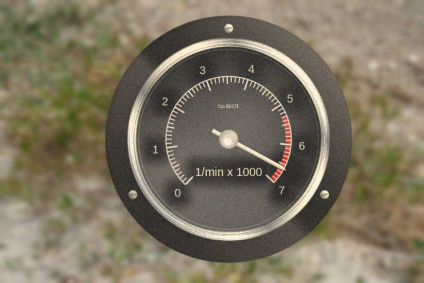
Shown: **6600** rpm
